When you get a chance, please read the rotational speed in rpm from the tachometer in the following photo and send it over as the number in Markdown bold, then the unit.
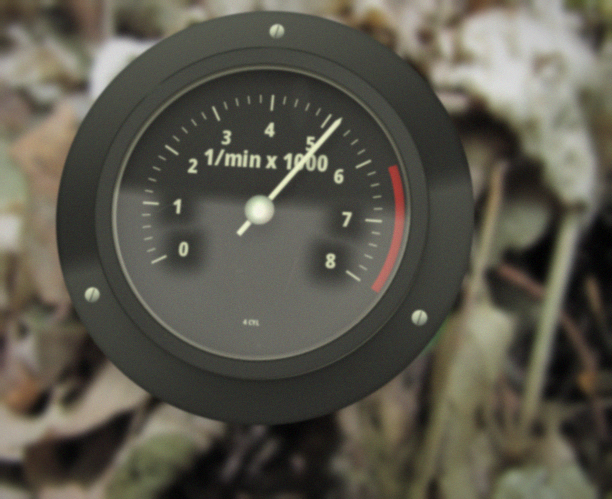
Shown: **5200** rpm
